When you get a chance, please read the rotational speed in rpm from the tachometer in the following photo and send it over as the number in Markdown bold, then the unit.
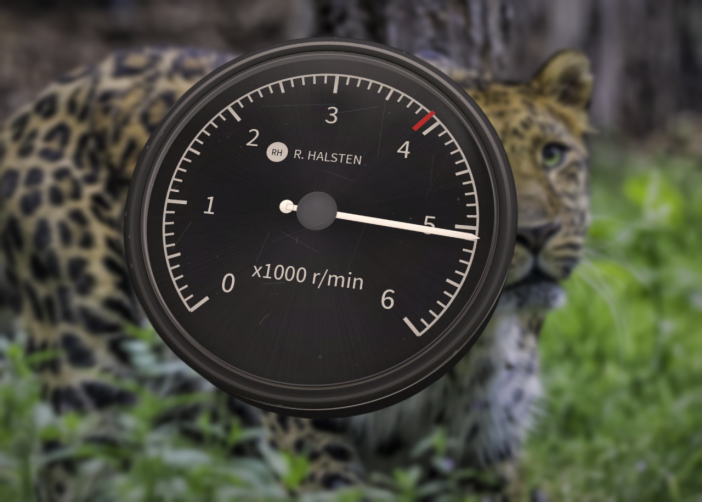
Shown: **5100** rpm
